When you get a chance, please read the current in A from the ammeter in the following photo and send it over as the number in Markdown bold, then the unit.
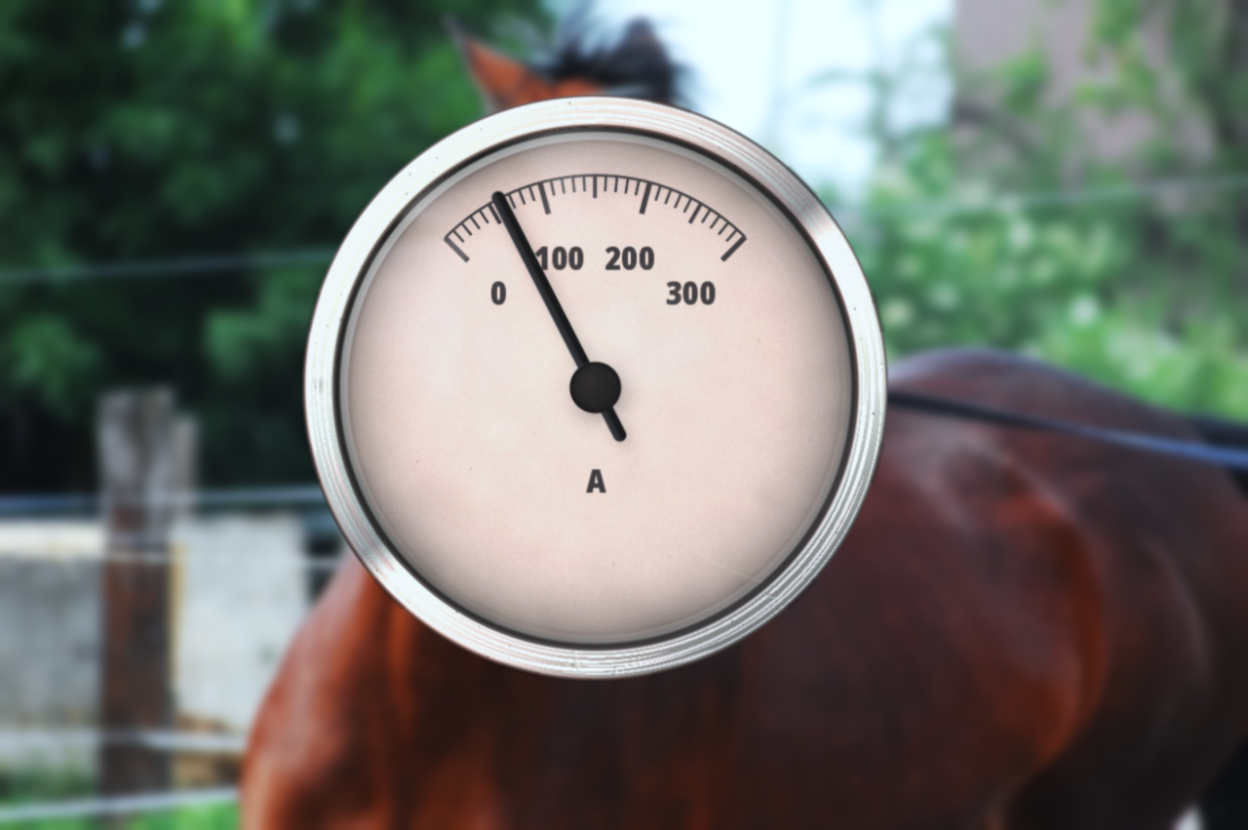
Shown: **60** A
